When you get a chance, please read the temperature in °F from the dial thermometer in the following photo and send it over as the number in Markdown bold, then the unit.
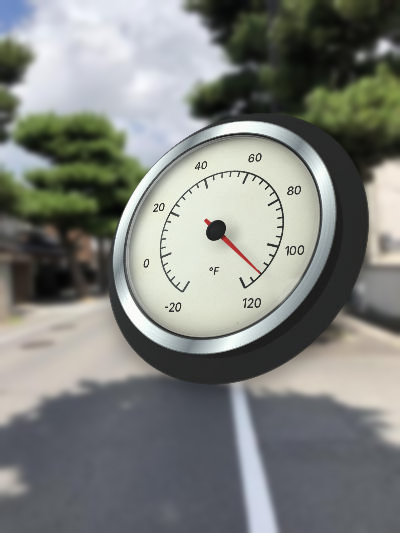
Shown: **112** °F
